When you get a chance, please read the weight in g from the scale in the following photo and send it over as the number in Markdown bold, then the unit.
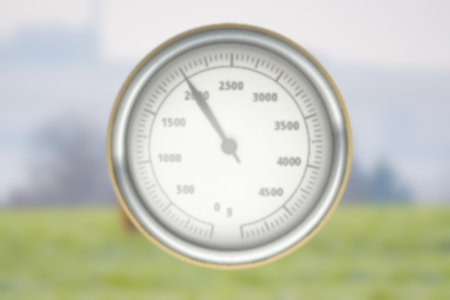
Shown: **2000** g
